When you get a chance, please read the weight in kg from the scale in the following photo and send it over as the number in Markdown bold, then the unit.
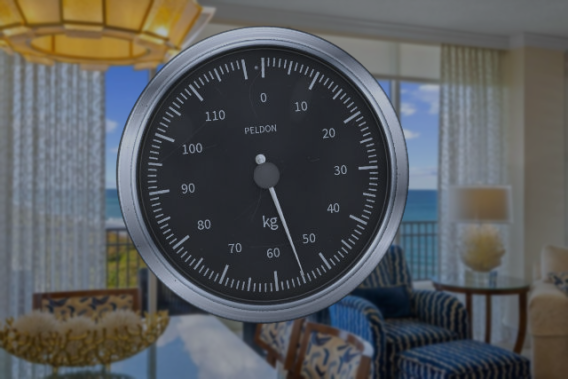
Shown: **55** kg
